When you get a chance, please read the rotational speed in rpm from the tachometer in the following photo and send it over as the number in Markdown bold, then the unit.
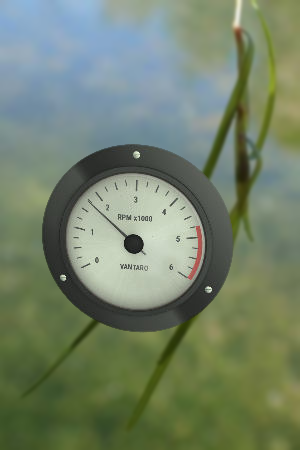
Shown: **1750** rpm
